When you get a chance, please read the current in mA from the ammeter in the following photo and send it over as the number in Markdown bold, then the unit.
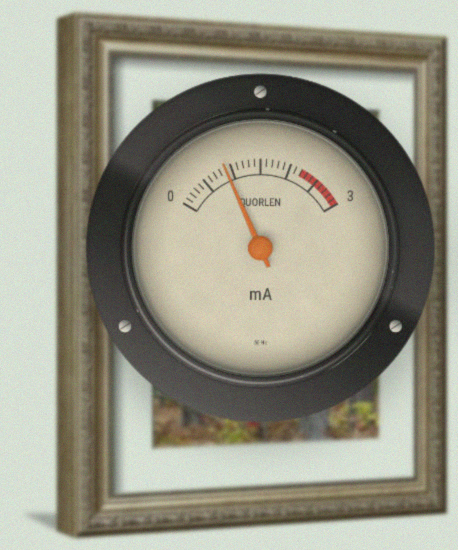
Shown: **0.9** mA
